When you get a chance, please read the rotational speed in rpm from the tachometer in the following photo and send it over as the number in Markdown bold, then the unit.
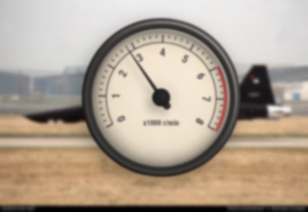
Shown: **2800** rpm
